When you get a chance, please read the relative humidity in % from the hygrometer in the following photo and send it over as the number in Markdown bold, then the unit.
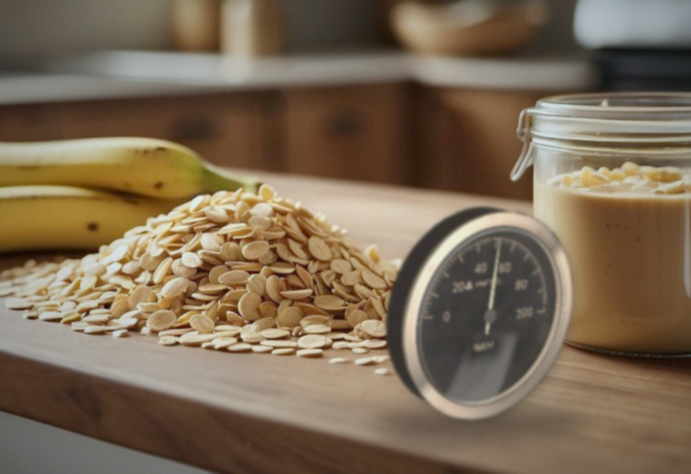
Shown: **50** %
